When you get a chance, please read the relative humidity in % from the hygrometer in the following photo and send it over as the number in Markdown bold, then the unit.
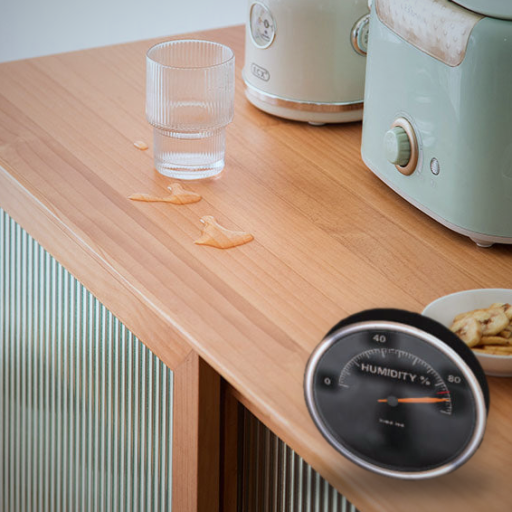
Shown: **90** %
